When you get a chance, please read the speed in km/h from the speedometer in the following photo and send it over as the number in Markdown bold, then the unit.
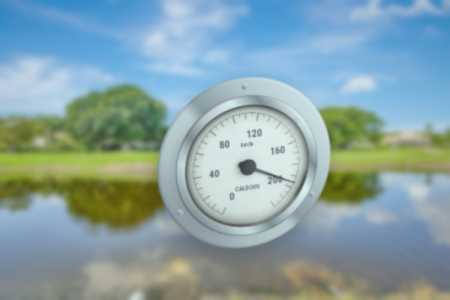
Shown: **195** km/h
